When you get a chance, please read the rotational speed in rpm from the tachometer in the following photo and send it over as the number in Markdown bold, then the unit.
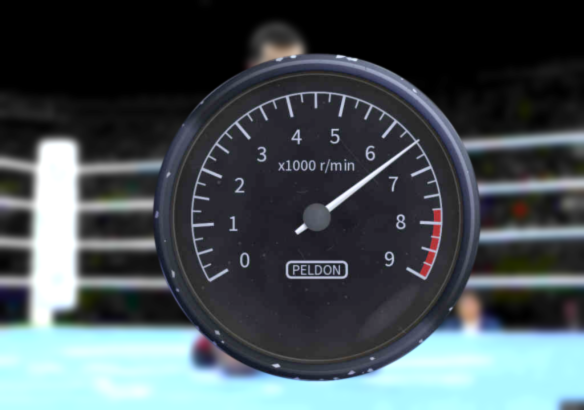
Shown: **6500** rpm
